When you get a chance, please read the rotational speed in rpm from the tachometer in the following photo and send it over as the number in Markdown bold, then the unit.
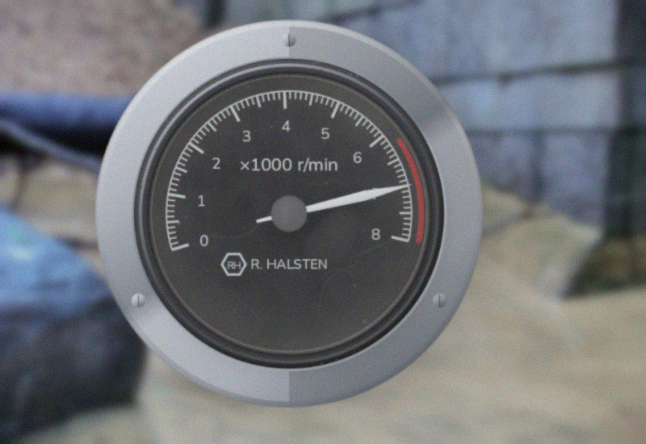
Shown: **7000** rpm
